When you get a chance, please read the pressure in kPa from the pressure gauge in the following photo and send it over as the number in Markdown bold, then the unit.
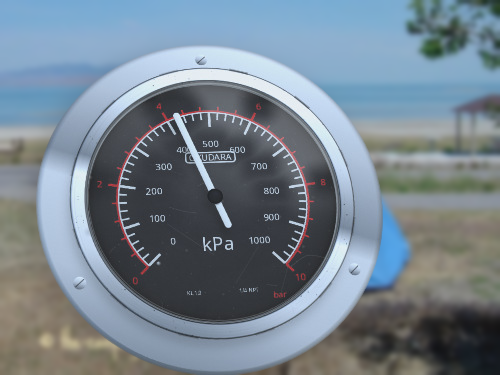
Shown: **420** kPa
